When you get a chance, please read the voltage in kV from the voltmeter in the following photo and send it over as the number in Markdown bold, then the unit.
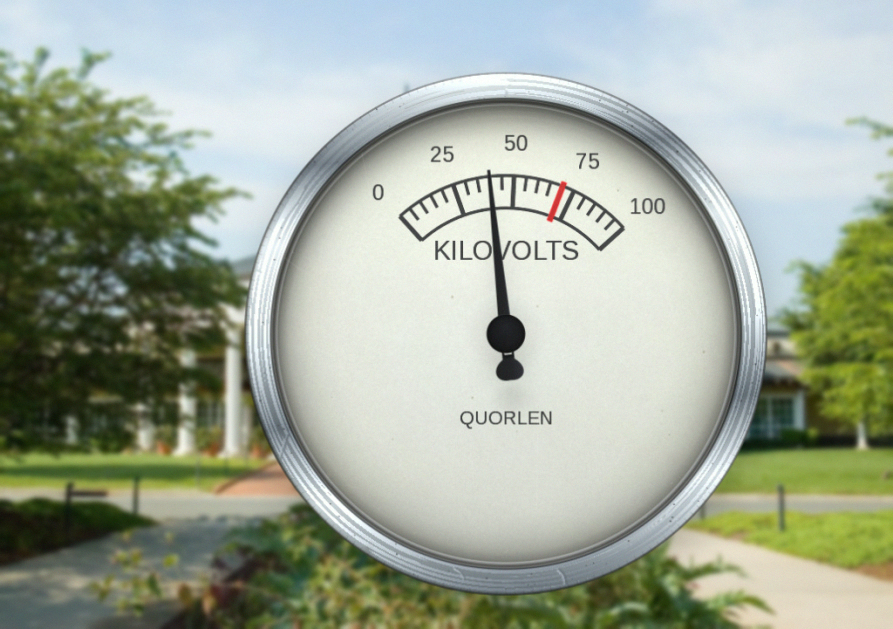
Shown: **40** kV
